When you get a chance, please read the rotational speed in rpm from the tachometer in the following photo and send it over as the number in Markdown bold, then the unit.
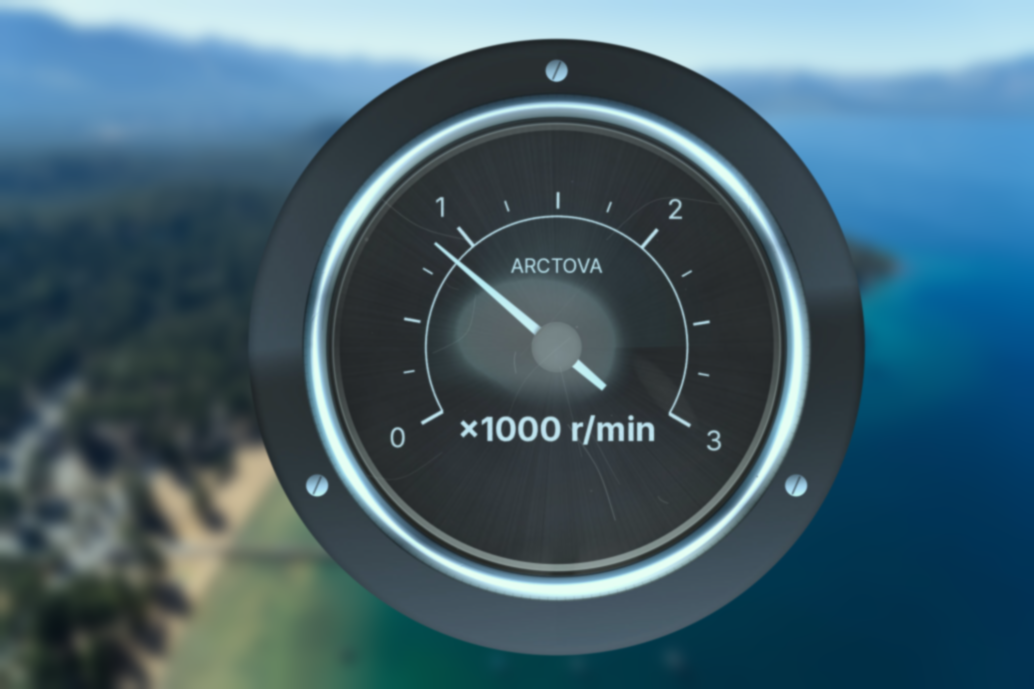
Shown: **875** rpm
